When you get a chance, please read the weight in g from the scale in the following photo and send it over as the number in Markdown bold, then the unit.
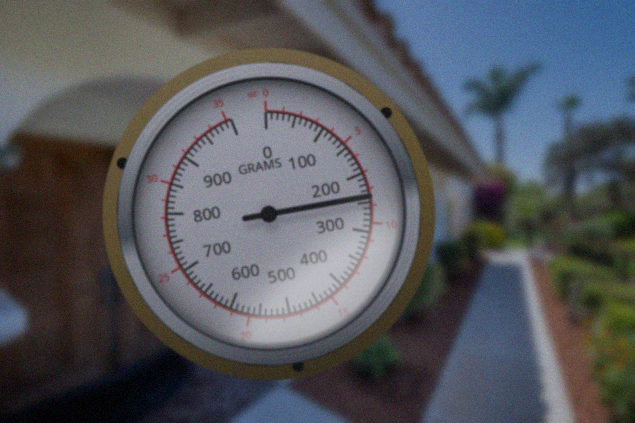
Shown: **240** g
